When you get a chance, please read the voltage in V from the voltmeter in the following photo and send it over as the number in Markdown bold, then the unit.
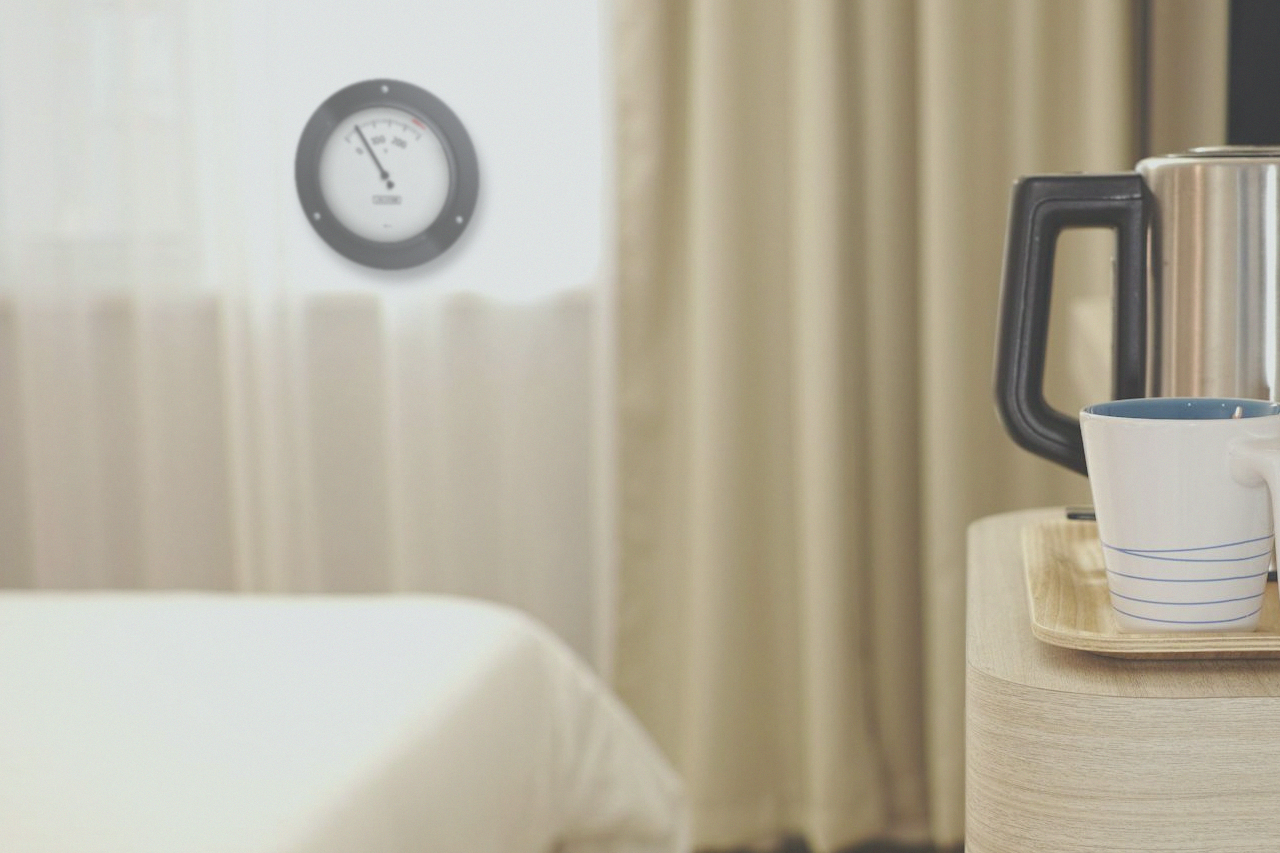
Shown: **50** V
